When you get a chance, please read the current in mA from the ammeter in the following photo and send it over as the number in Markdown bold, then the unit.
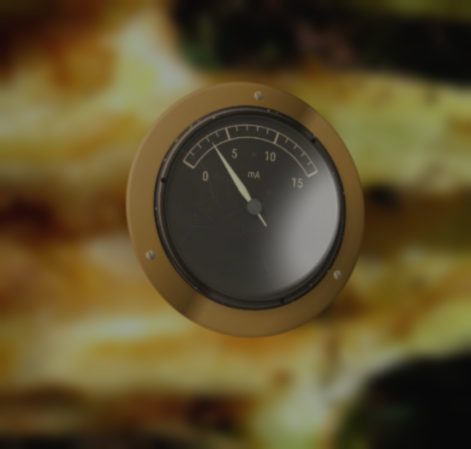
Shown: **3** mA
